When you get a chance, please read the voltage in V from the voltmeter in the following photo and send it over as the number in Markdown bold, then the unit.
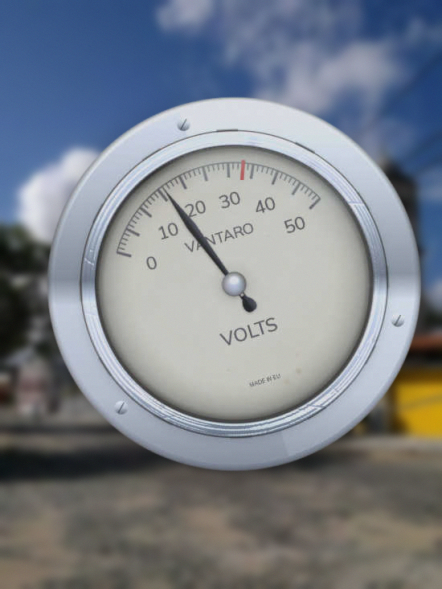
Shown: **16** V
